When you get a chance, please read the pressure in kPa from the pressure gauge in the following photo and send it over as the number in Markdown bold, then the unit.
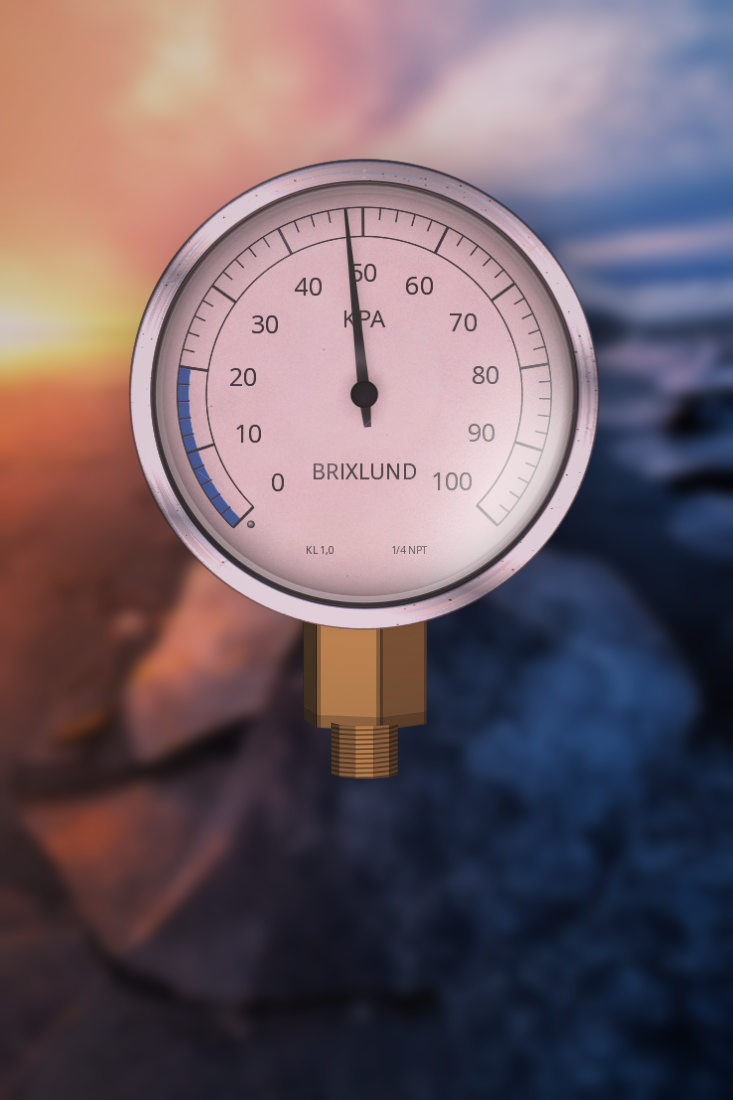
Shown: **48** kPa
